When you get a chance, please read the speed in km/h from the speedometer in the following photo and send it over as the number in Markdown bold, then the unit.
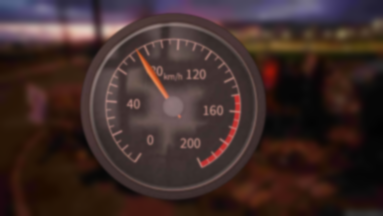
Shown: **75** km/h
